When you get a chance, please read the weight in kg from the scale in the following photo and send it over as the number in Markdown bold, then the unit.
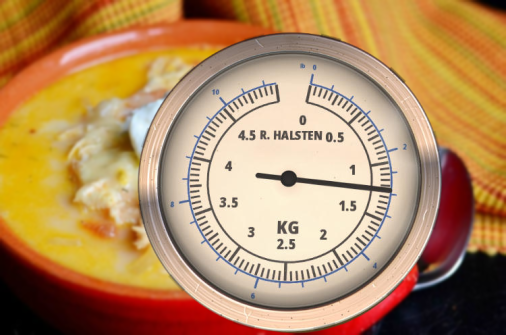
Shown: **1.25** kg
